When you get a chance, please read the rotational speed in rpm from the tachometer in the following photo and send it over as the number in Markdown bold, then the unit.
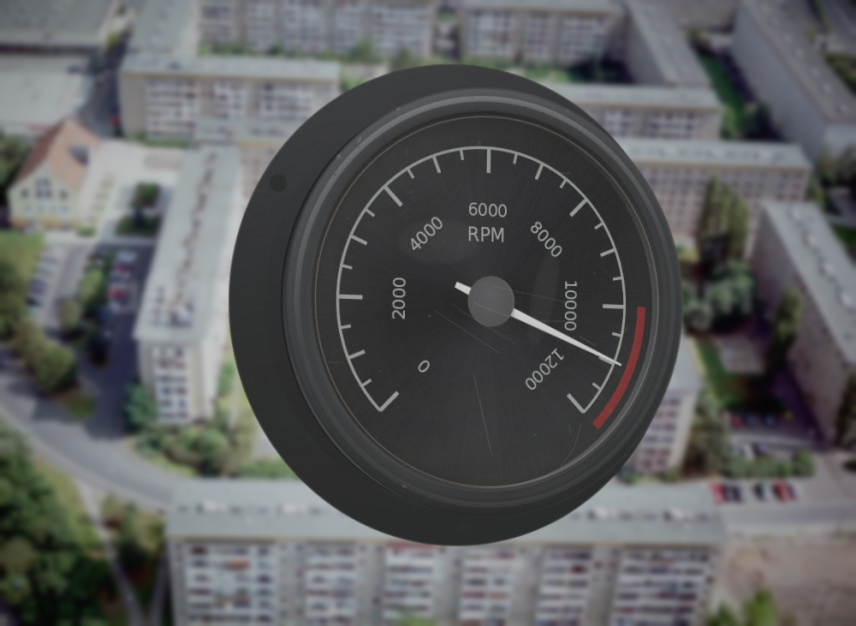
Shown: **11000** rpm
